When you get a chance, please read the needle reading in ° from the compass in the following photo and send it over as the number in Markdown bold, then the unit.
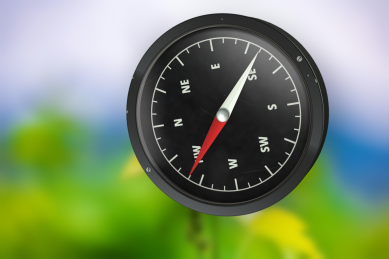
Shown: **310** °
